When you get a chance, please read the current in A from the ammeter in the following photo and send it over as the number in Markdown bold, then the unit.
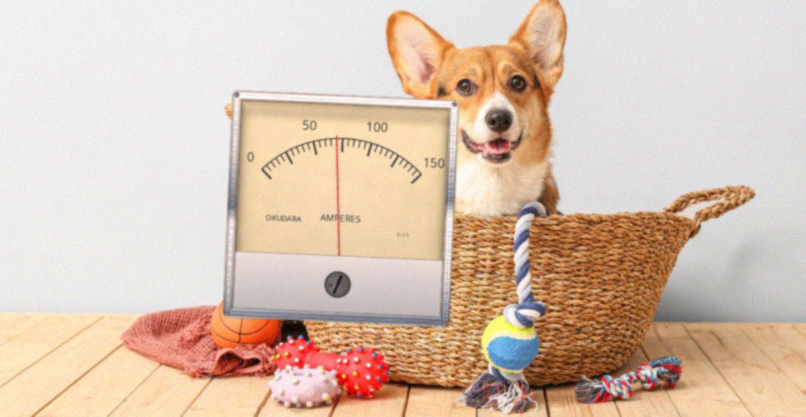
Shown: **70** A
